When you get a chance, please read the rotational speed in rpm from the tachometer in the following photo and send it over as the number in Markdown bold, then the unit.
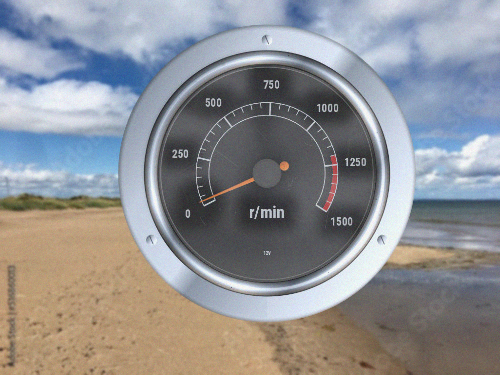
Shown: **25** rpm
